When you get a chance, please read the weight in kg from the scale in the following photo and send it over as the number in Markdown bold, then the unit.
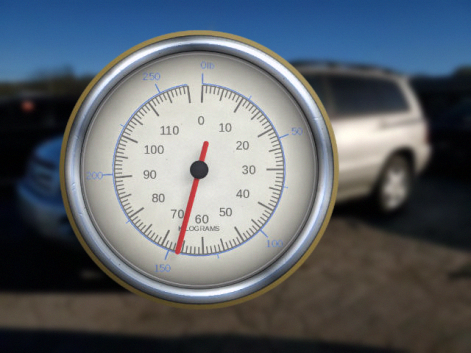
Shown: **66** kg
